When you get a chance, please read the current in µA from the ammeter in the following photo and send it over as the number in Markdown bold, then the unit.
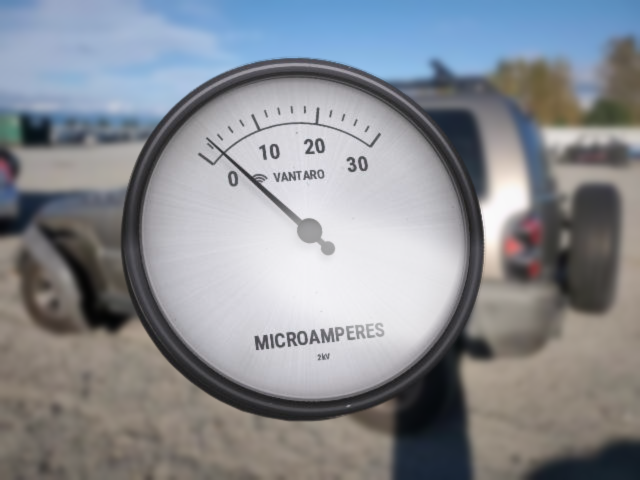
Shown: **2** µA
